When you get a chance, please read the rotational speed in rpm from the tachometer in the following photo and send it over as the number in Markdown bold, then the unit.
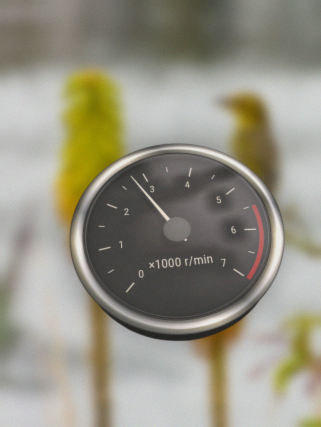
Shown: **2750** rpm
